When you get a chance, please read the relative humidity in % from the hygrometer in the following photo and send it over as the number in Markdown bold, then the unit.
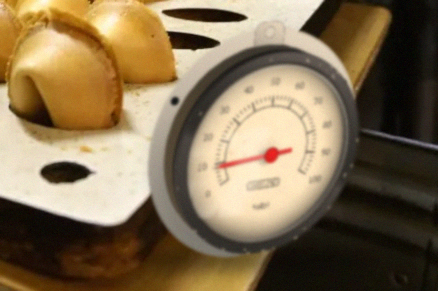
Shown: **10** %
